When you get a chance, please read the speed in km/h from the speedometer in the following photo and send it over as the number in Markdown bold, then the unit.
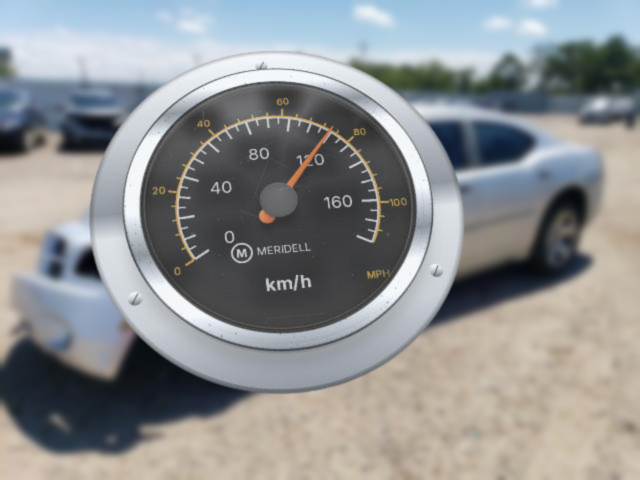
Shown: **120** km/h
